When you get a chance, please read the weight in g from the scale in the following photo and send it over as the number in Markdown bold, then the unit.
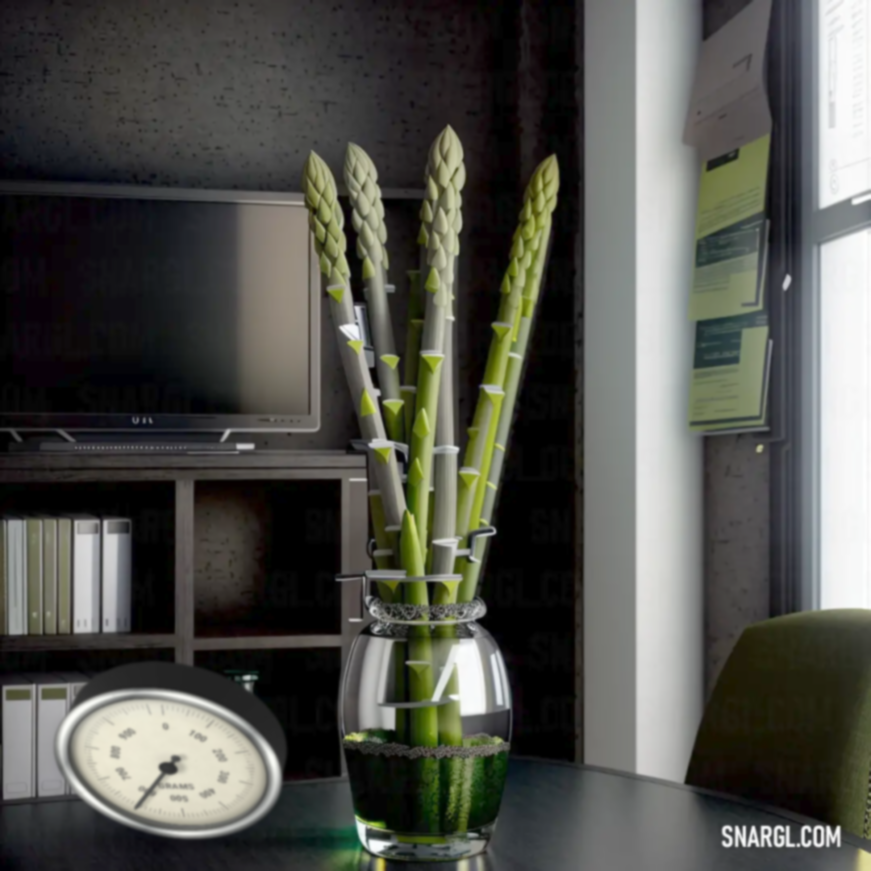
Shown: **600** g
